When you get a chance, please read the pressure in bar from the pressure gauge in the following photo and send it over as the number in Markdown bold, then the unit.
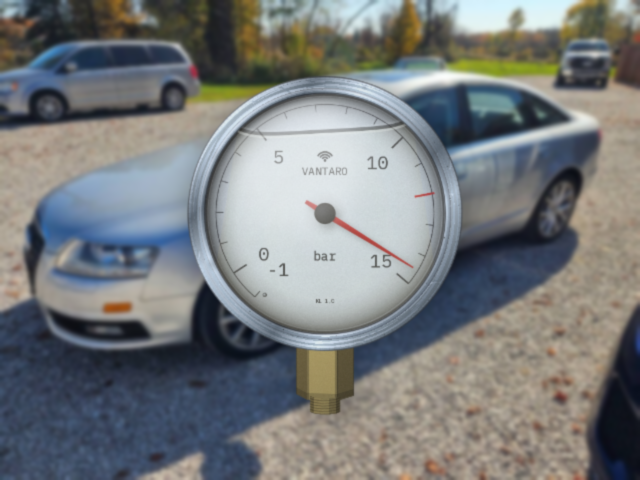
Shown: **14.5** bar
